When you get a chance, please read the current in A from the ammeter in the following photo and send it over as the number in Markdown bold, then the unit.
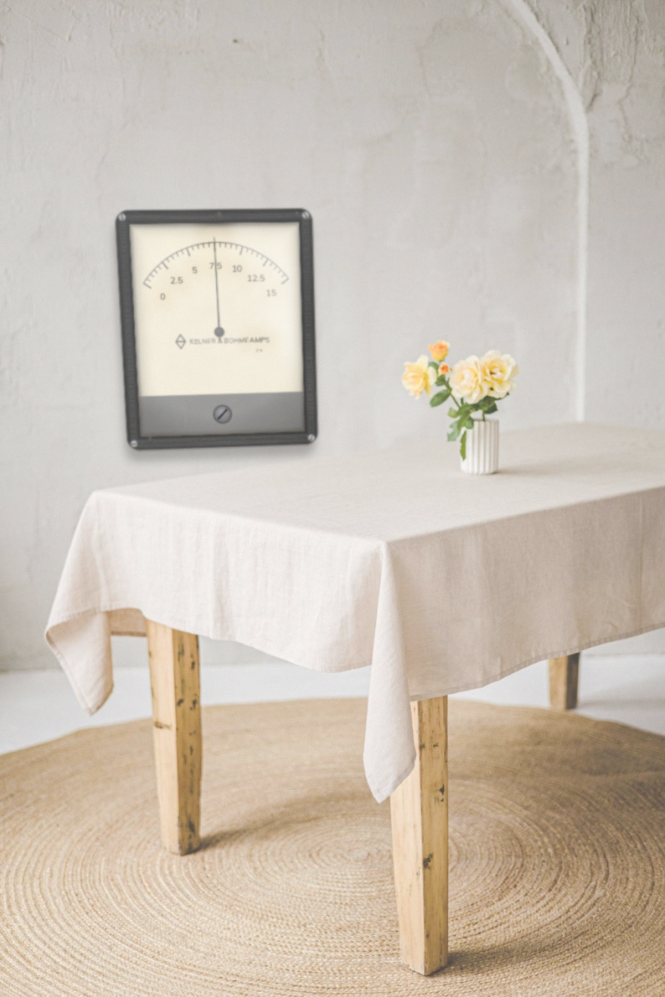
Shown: **7.5** A
